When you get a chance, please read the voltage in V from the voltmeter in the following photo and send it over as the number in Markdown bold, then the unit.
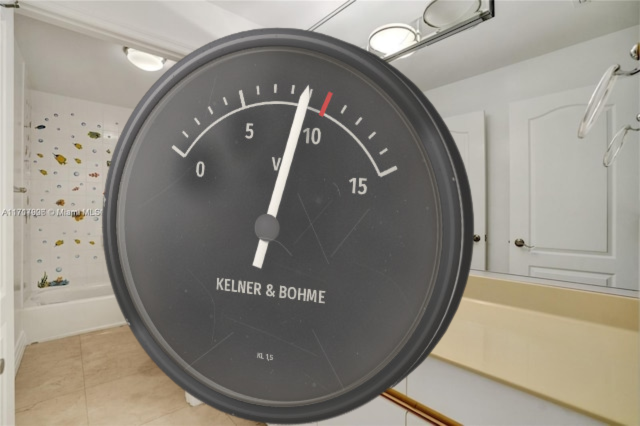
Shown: **9** V
